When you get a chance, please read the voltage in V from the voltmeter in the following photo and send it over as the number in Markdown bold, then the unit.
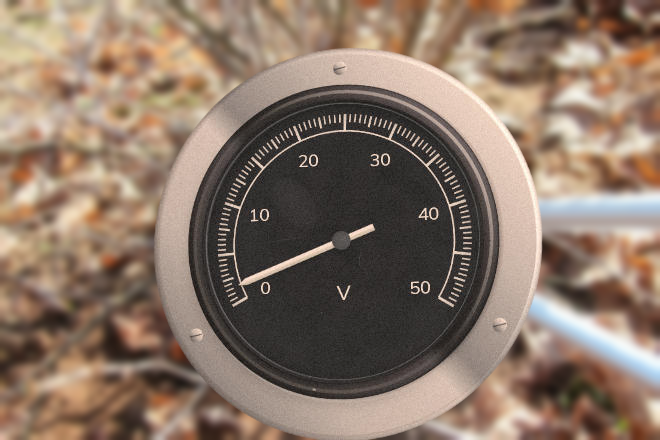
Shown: **1.5** V
